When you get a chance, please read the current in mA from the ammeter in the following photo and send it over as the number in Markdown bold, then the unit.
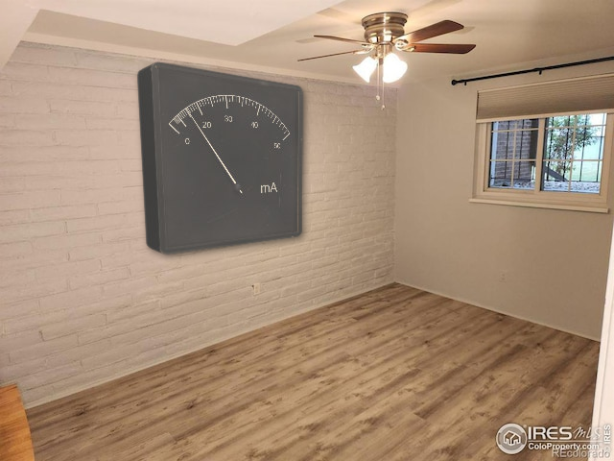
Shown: **15** mA
